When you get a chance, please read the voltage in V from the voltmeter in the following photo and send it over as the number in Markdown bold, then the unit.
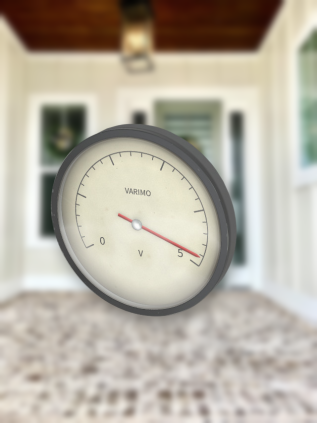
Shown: **4.8** V
